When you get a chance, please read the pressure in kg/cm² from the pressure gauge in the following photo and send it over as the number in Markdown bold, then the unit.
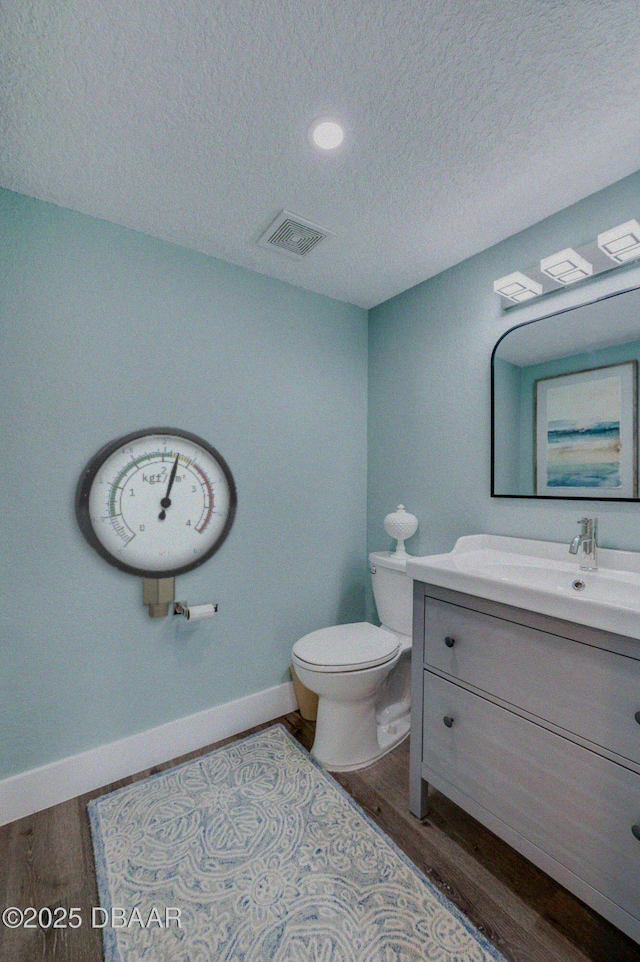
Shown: **2.25** kg/cm²
